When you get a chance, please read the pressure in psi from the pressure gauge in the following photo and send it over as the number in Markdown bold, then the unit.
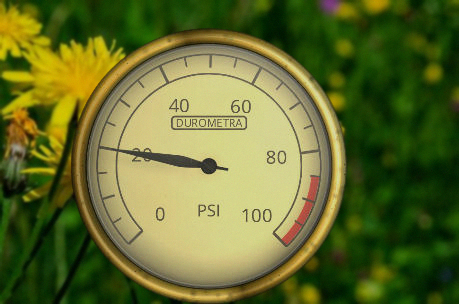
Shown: **20** psi
